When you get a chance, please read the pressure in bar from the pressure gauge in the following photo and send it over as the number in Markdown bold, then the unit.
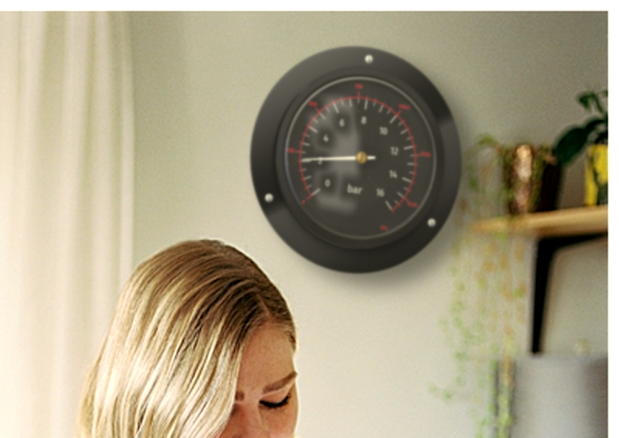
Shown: **2** bar
